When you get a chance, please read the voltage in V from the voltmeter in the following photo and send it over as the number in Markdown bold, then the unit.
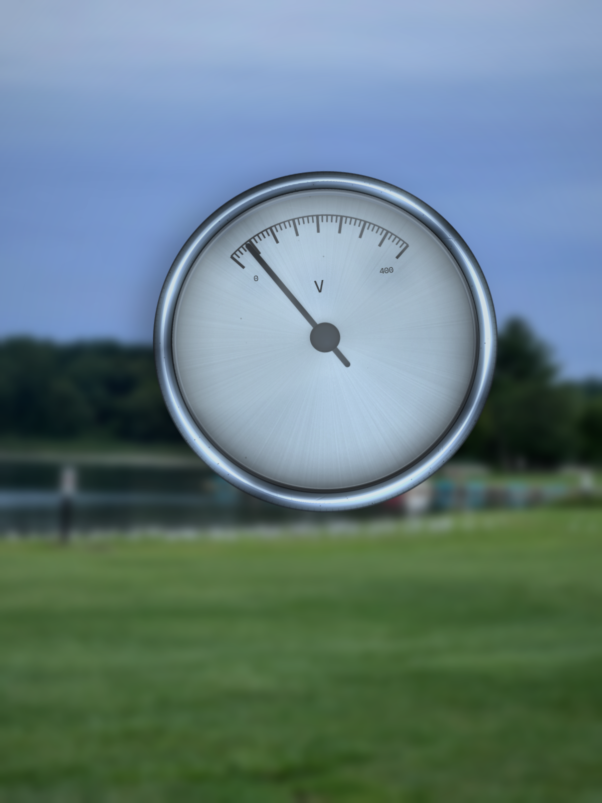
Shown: **40** V
